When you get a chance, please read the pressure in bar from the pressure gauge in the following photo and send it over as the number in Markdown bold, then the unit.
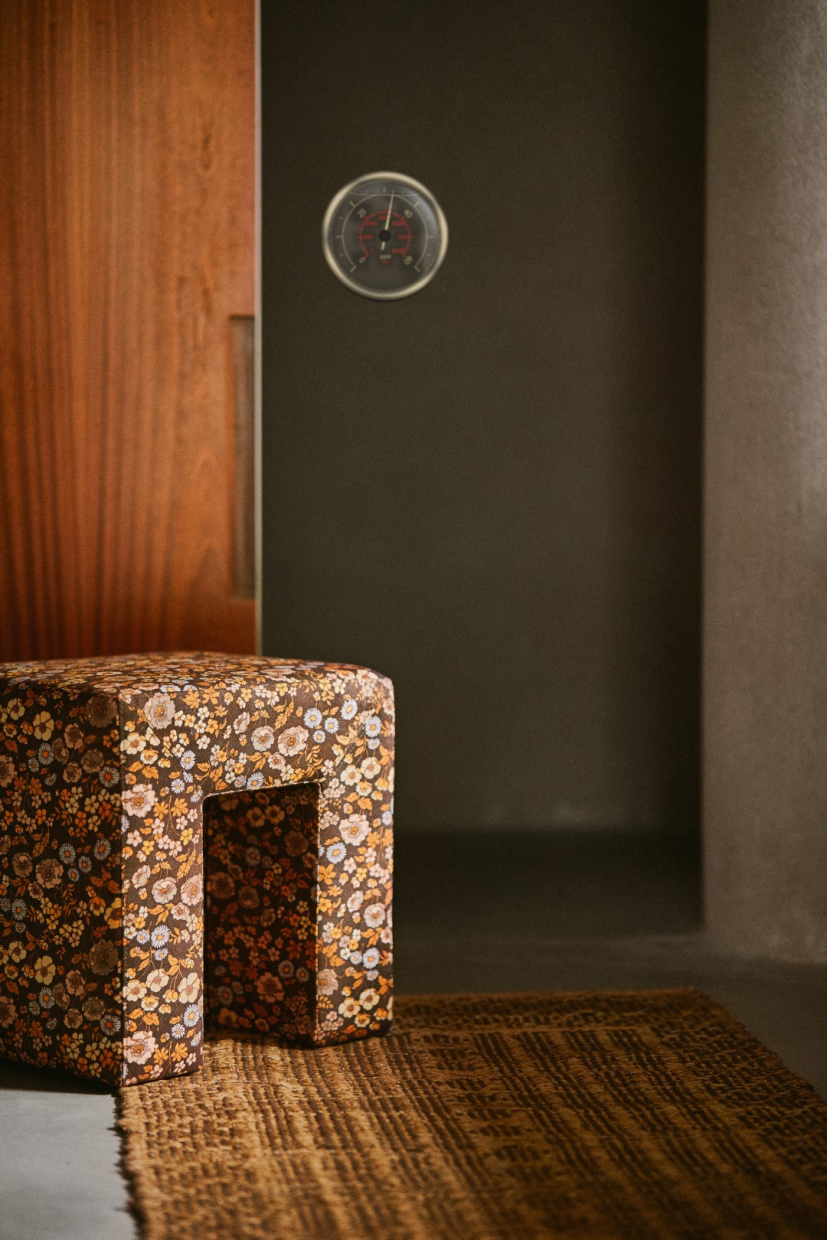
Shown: **32.5** bar
